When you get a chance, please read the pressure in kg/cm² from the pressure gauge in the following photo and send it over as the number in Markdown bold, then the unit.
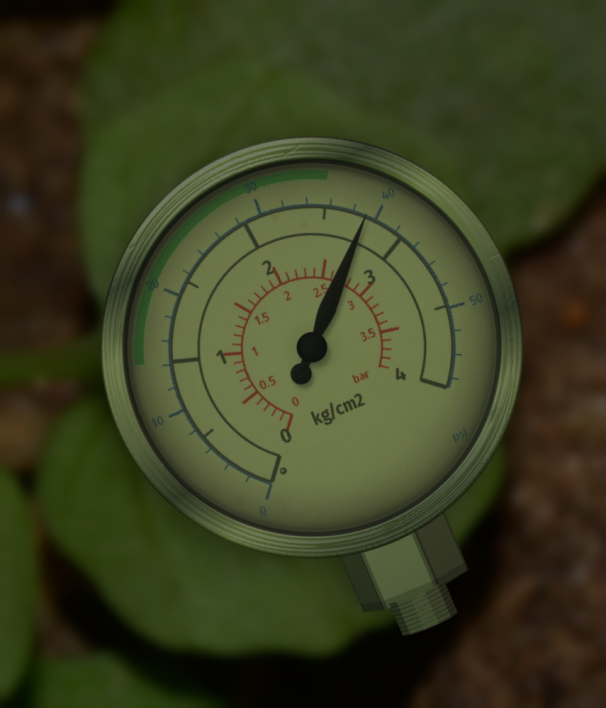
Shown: **2.75** kg/cm²
